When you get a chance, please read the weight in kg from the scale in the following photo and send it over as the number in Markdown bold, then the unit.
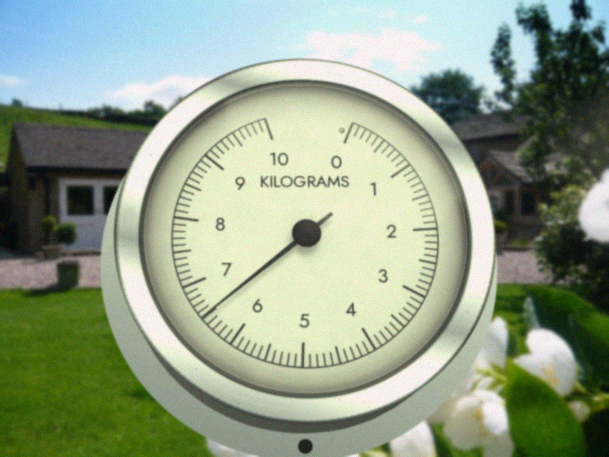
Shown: **6.5** kg
